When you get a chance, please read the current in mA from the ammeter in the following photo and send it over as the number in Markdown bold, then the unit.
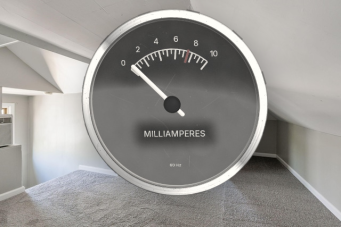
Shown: **0.5** mA
